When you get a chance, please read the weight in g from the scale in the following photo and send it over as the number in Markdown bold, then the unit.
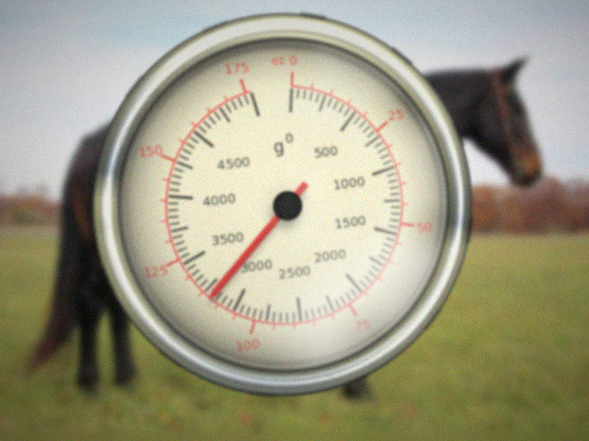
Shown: **3200** g
